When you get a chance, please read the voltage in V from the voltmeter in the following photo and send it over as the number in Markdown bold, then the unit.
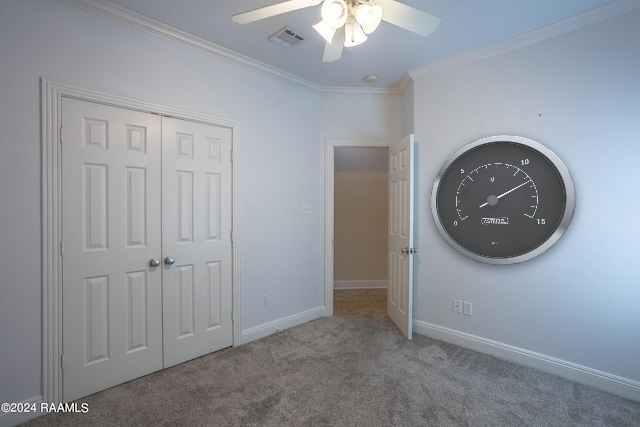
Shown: **11.5** V
